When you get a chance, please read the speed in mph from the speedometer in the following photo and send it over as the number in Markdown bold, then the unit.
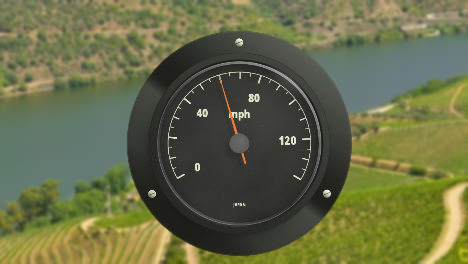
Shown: **60** mph
